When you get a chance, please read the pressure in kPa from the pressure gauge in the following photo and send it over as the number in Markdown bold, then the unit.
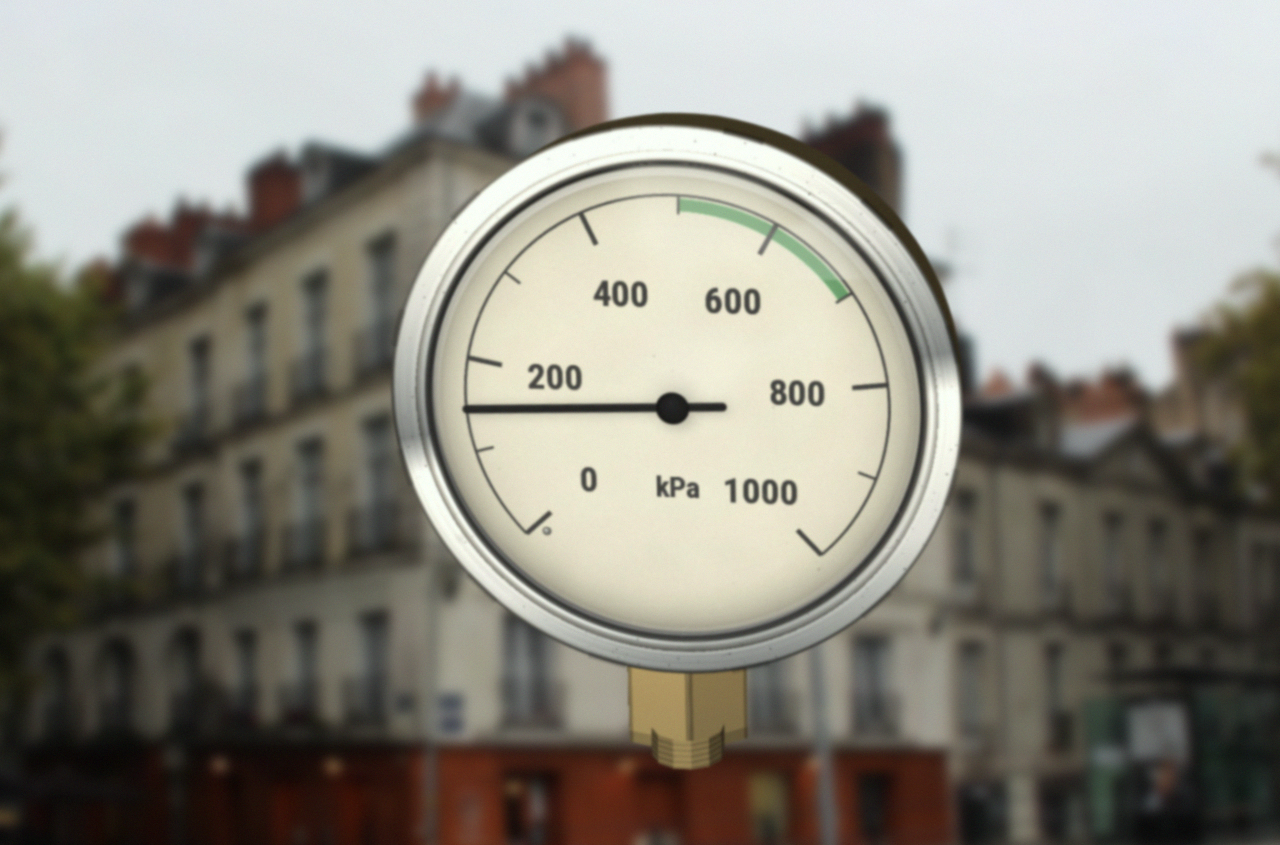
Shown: **150** kPa
